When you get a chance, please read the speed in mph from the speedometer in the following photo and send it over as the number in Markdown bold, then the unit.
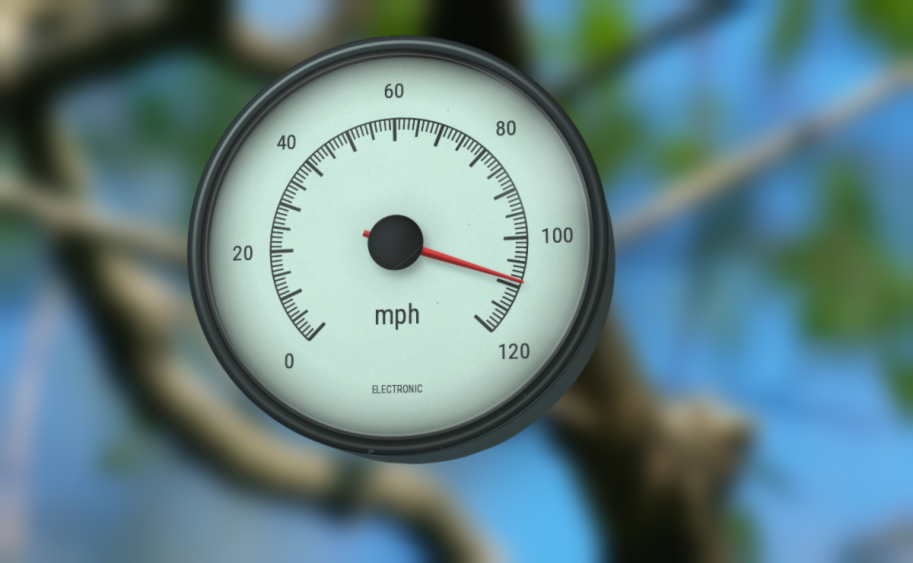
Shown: **109** mph
